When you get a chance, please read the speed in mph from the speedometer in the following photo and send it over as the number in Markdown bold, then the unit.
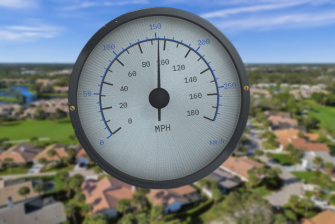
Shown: **95** mph
